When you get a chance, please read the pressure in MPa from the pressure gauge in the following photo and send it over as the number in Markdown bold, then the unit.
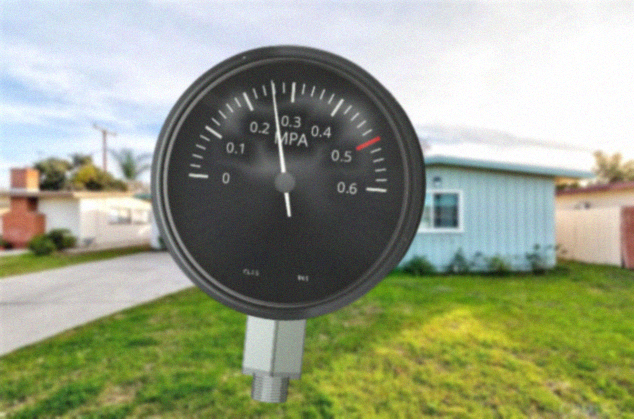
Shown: **0.26** MPa
